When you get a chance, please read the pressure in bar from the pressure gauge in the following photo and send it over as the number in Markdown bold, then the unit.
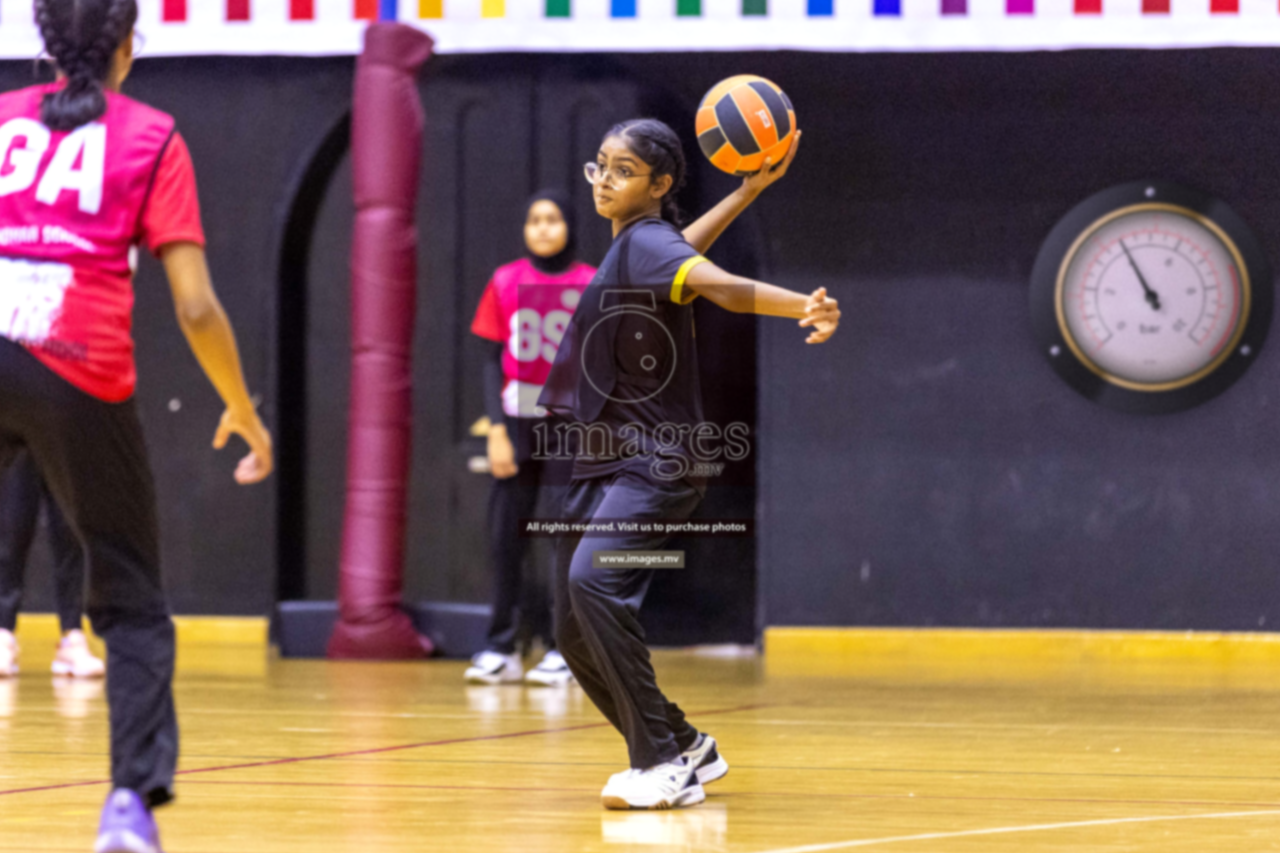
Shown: **4** bar
